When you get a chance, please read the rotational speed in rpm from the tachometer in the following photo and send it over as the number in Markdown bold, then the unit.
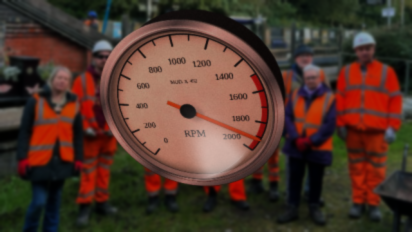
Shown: **1900** rpm
